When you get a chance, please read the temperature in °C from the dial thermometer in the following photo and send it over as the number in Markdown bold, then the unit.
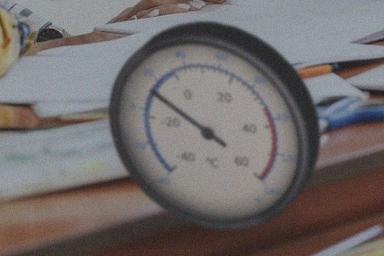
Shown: **-10** °C
